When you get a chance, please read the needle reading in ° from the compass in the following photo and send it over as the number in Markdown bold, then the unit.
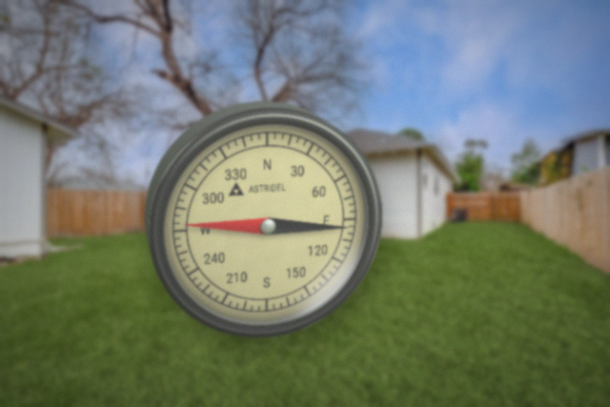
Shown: **275** °
